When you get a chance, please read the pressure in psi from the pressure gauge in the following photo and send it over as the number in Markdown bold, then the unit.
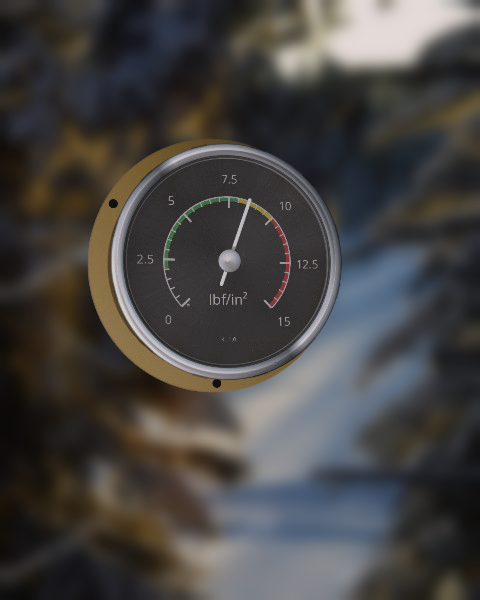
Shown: **8.5** psi
